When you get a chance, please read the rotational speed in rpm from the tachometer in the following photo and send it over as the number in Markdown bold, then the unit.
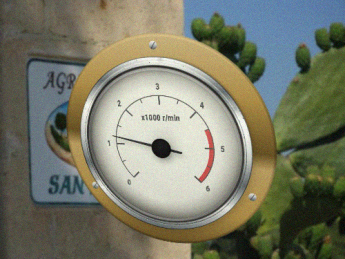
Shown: **1250** rpm
